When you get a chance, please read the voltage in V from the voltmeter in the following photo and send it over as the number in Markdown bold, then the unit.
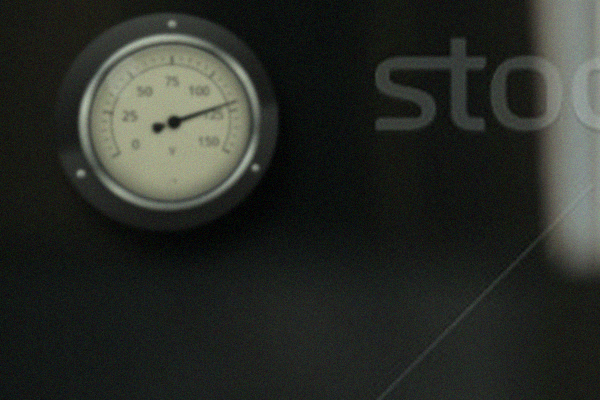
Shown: **120** V
